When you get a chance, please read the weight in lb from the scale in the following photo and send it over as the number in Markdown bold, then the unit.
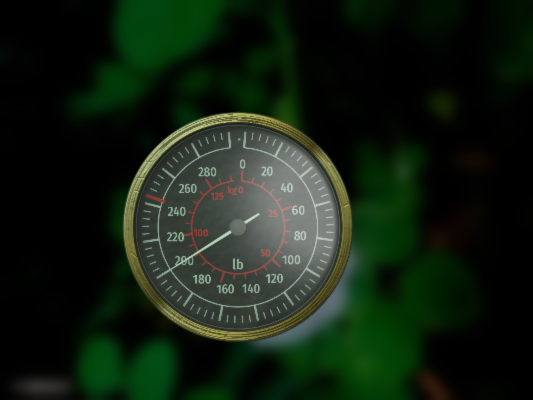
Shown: **200** lb
